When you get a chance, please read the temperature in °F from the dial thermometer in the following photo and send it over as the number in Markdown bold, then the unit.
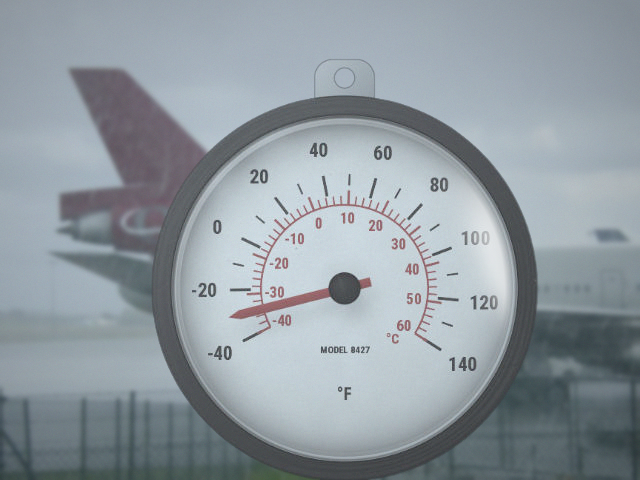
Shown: **-30** °F
